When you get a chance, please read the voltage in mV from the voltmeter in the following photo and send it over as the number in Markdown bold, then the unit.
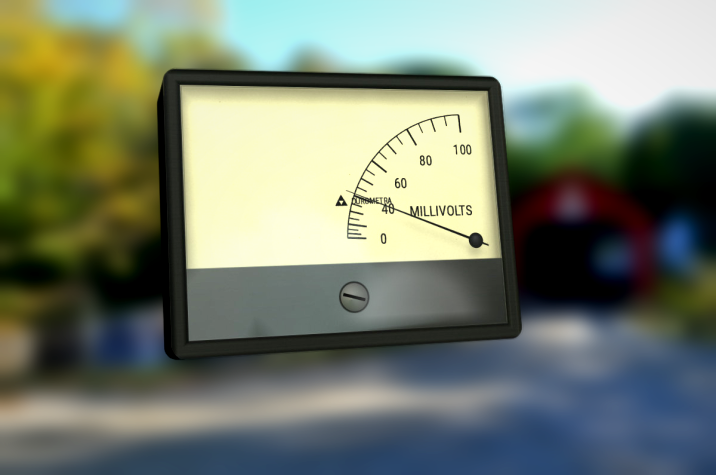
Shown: **40** mV
